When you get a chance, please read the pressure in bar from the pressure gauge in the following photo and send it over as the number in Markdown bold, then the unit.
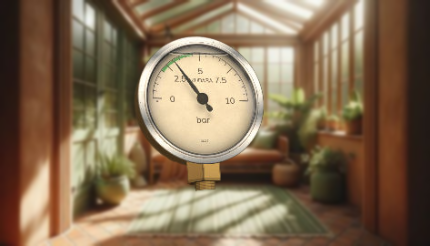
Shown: **3** bar
